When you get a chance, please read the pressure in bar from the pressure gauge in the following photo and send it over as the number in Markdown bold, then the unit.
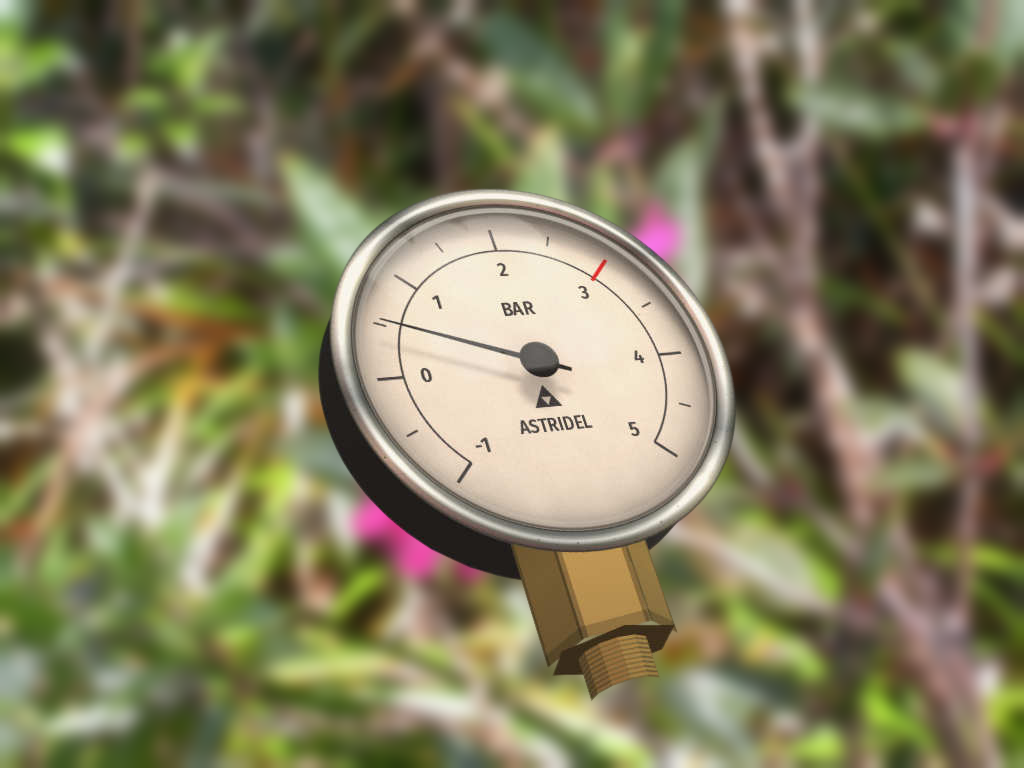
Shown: **0.5** bar
